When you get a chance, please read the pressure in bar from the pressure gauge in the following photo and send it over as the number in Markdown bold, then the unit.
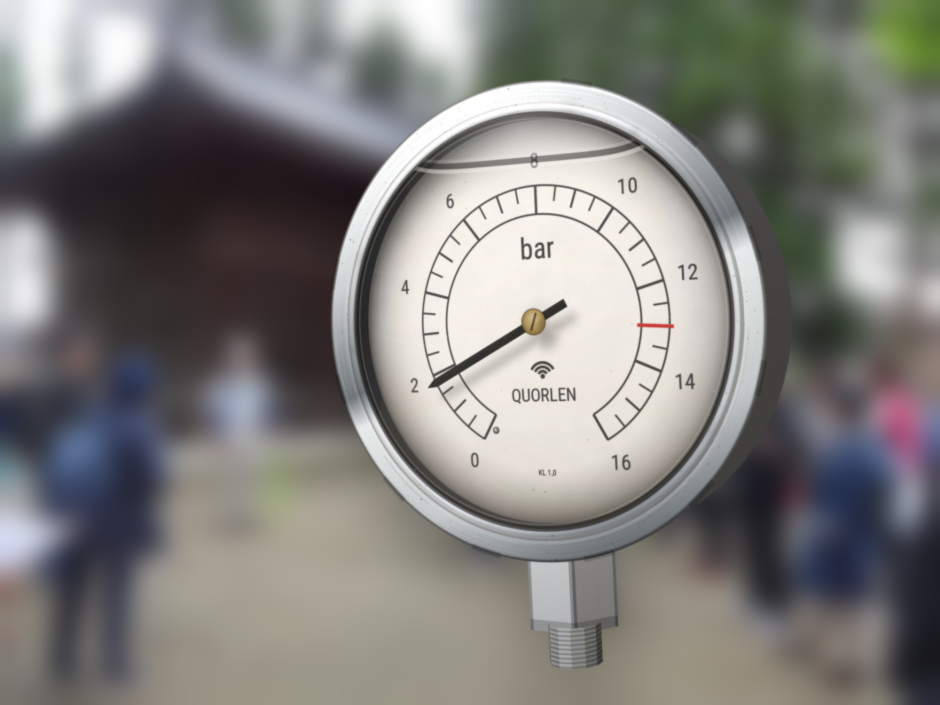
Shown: **1.75** bar
